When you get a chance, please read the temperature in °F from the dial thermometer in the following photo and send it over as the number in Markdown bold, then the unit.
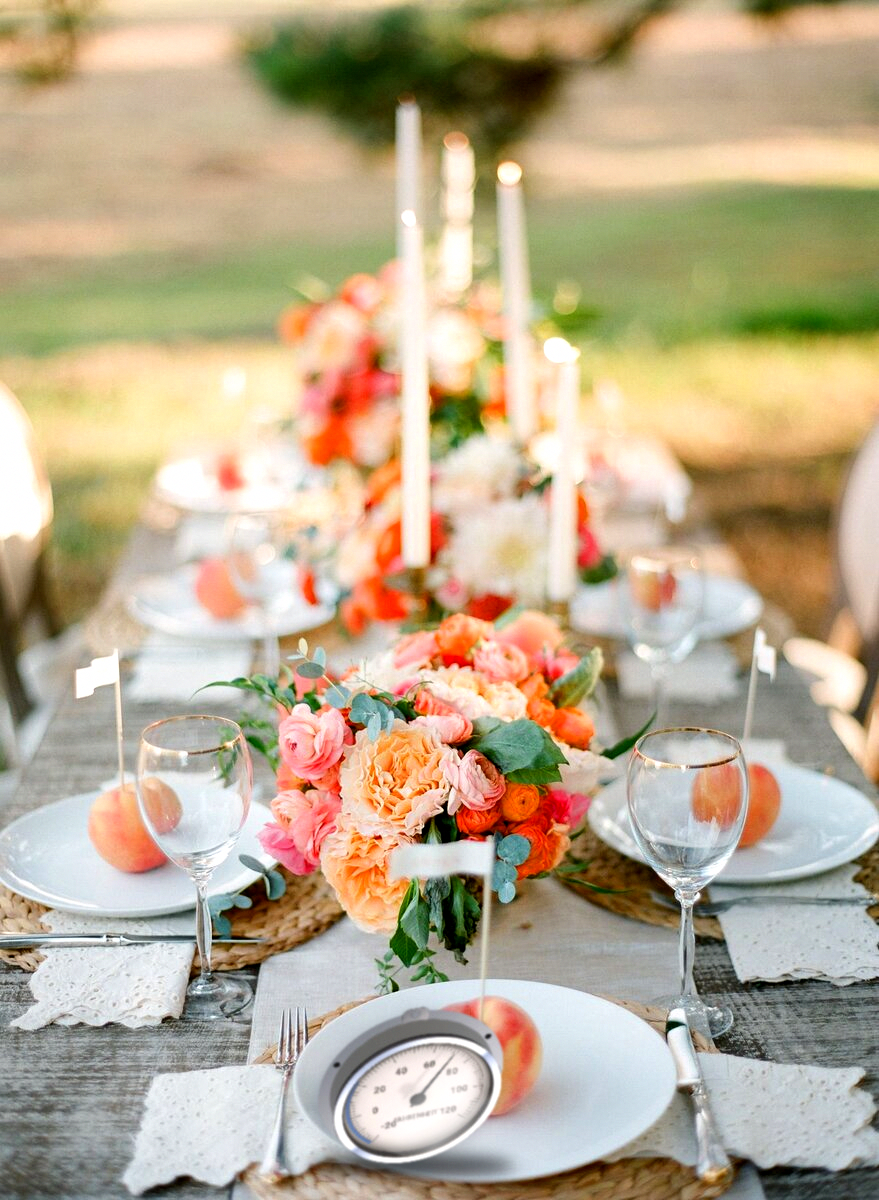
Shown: **70** °F
